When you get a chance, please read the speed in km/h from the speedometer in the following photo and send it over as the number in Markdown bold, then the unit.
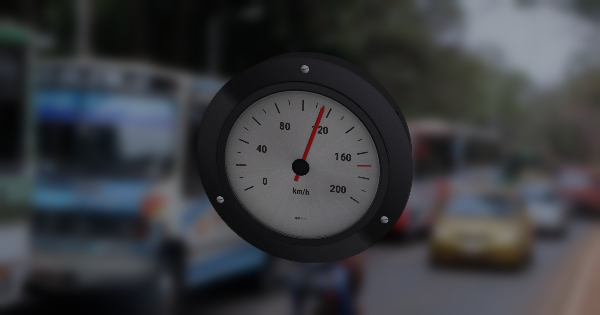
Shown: **115** km/h
